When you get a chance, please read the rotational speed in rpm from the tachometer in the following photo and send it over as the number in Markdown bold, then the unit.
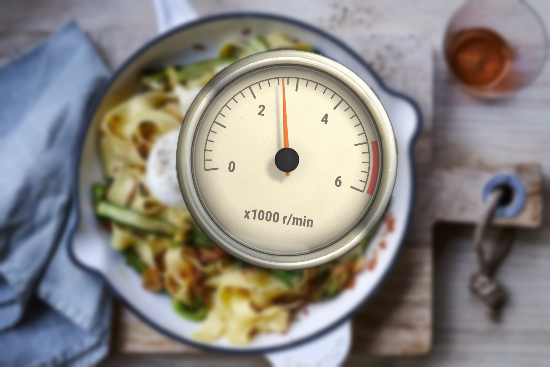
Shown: **2700** rpm
